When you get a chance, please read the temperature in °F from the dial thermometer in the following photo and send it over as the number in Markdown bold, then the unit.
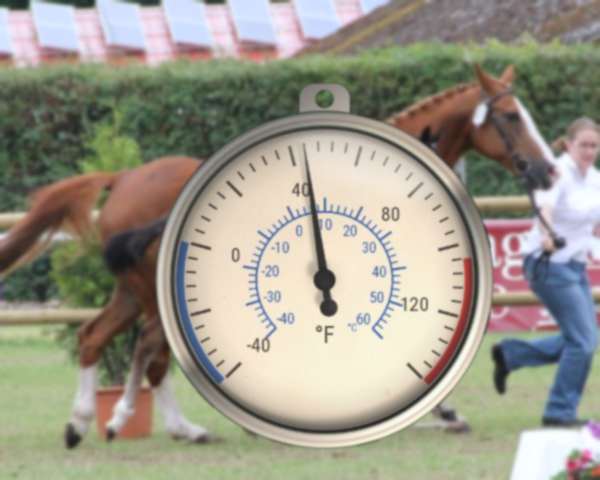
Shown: **44** °F
